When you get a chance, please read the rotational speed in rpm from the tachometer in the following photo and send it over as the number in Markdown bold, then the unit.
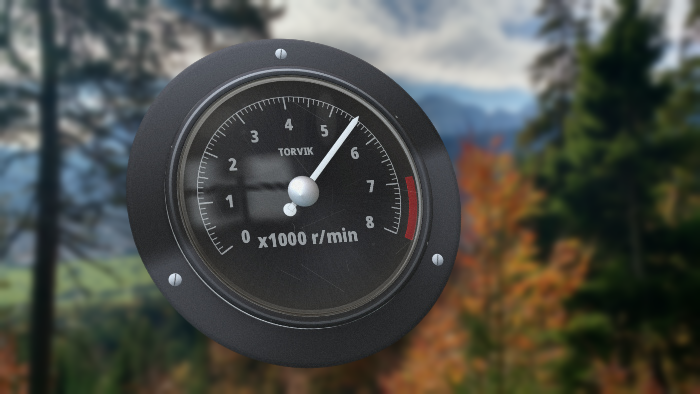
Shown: **5500** rpm
